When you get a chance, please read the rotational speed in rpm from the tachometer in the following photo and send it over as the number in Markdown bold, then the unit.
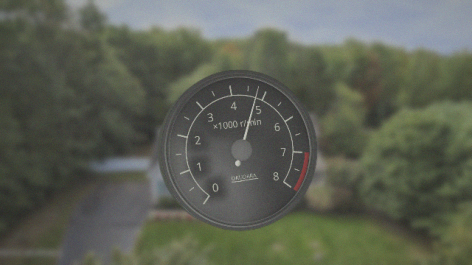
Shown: **4750** rpm
